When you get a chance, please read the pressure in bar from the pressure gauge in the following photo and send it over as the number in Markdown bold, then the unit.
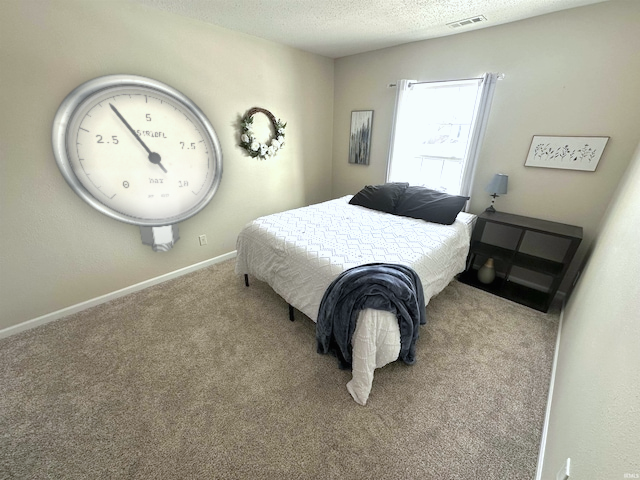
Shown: **3.75** bar
